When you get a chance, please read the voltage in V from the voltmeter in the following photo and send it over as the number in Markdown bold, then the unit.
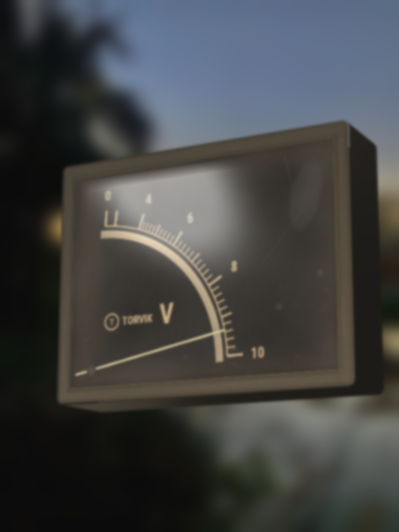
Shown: **9.4** V
